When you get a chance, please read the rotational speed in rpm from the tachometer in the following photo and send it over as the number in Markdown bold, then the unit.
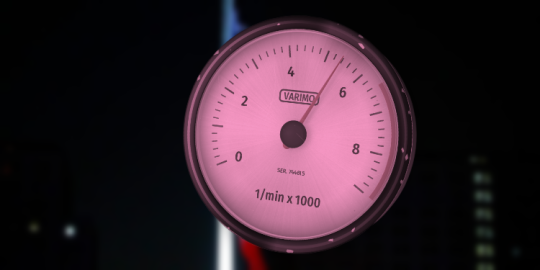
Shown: **5400** rpm
